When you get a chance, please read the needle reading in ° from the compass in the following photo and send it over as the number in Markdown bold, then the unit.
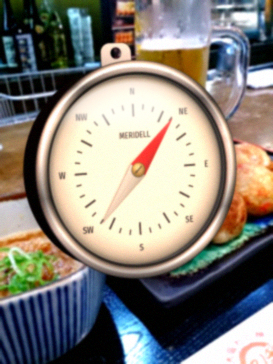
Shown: **40** °
